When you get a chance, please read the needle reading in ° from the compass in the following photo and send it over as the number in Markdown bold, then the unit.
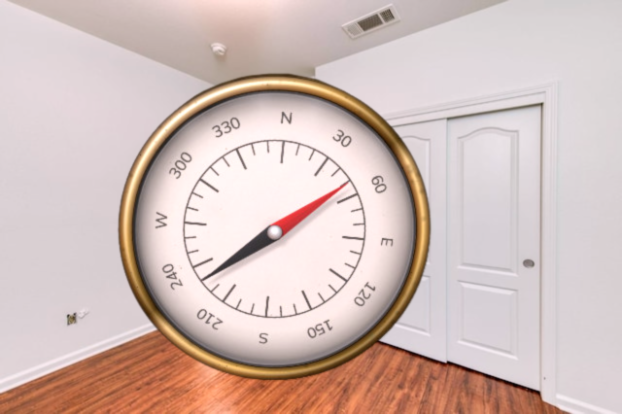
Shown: **50** °
